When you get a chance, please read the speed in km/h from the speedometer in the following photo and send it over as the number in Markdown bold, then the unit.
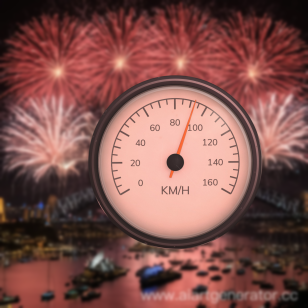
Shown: **92.5** km/h
